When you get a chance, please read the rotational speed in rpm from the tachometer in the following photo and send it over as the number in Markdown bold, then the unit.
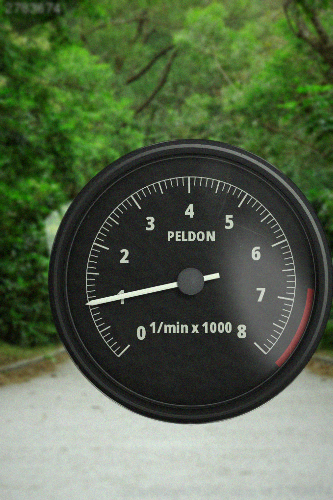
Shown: **1000** rpm
